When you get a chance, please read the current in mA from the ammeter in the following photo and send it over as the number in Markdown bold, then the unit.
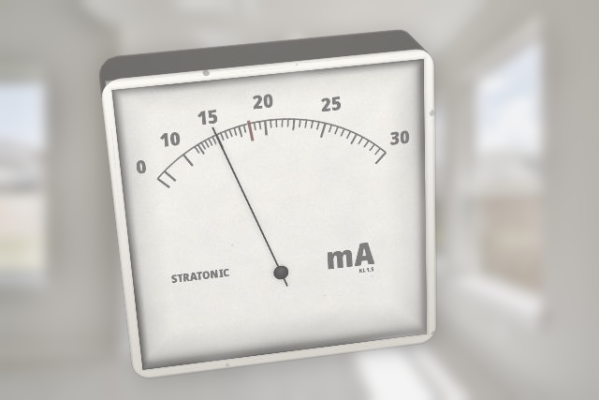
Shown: **15** mA
